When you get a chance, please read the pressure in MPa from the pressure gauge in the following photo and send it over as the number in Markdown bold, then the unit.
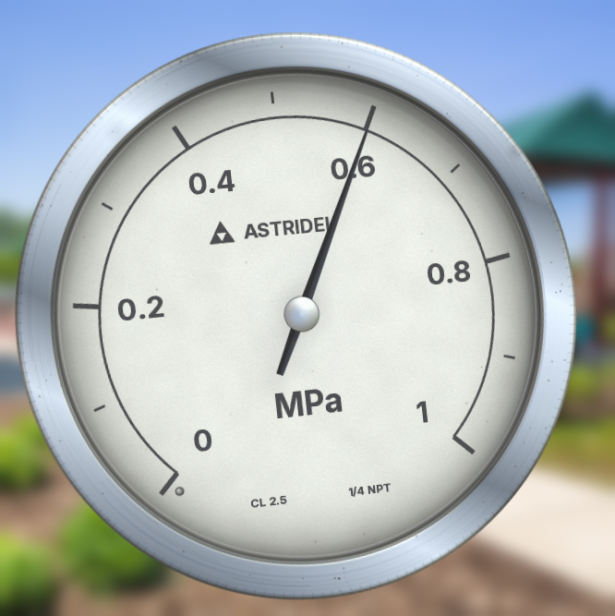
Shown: **0.6** MPa
